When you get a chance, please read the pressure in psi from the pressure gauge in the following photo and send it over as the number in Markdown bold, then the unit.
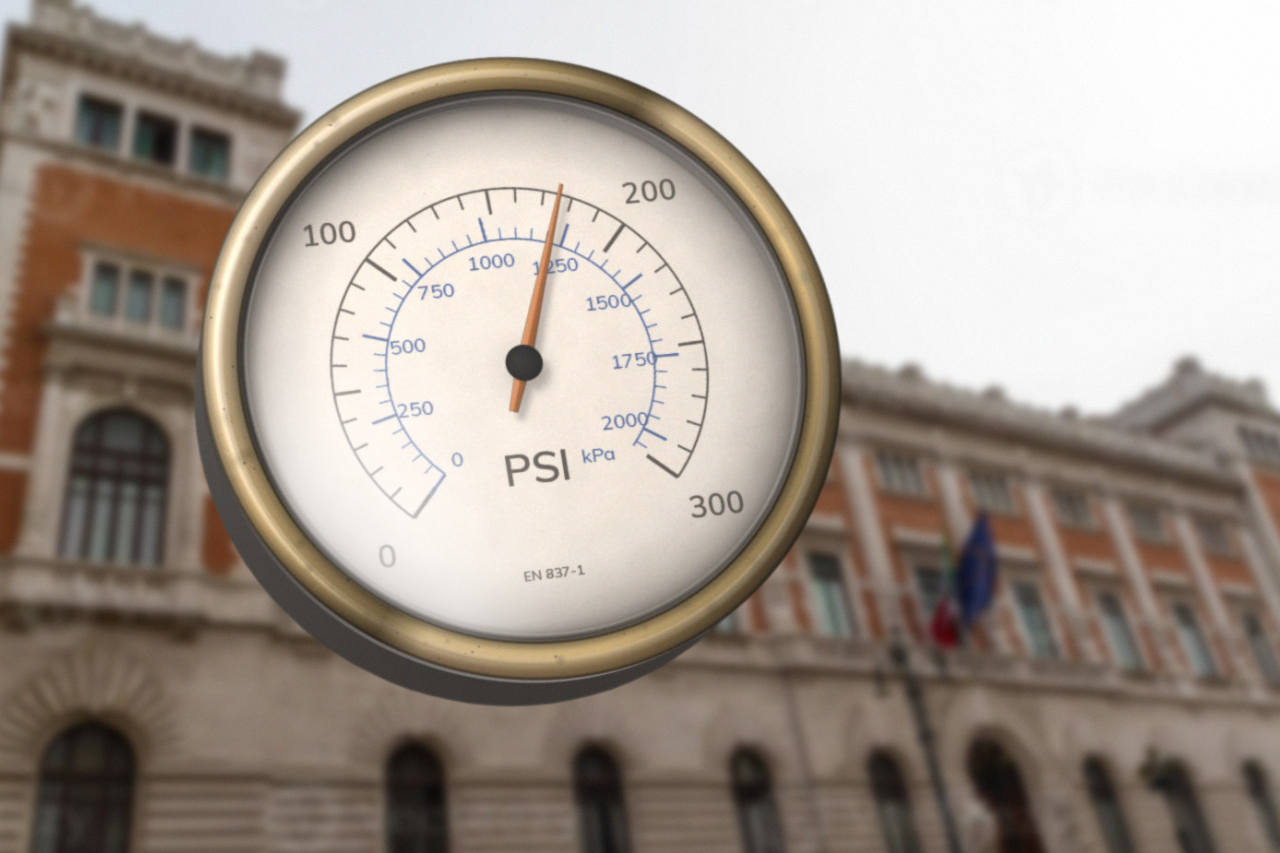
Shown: **175** psi
